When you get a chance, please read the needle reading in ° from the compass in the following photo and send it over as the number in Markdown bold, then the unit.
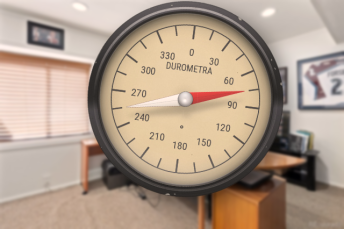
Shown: **75** °
